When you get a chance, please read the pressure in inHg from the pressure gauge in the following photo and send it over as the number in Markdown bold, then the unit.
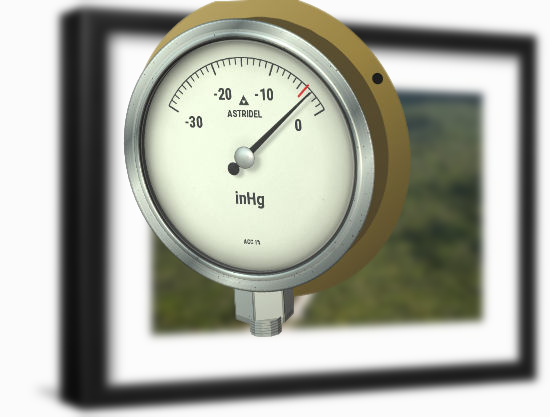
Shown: **-3** inHg
